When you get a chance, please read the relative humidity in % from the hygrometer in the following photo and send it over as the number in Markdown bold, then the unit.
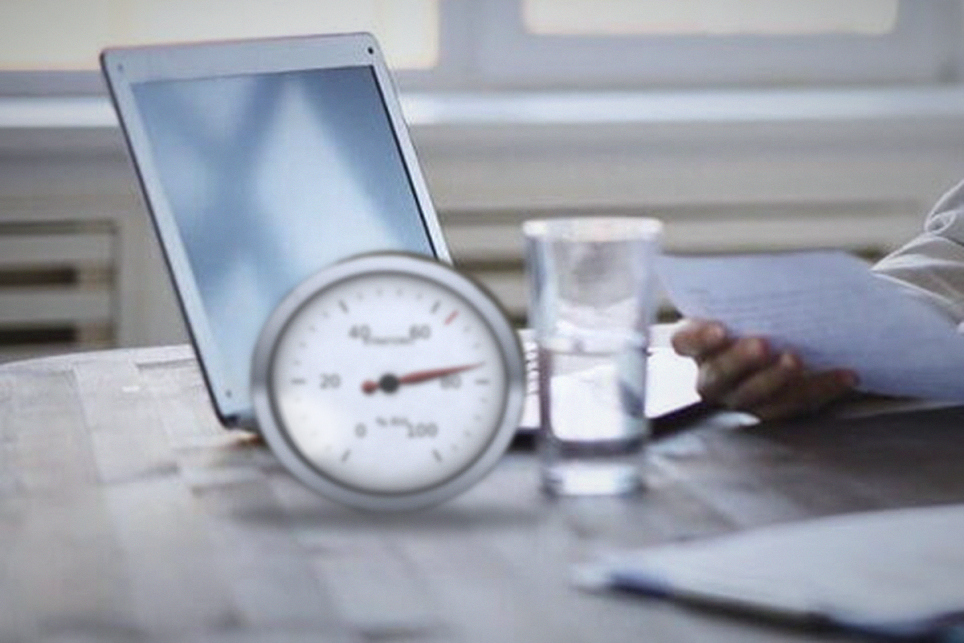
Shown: **76** %
